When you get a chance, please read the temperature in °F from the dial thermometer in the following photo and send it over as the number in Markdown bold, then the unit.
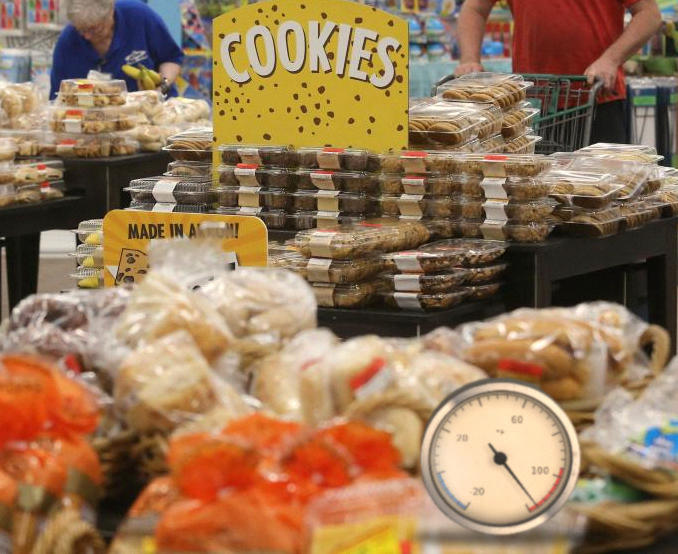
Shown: **116** °F
